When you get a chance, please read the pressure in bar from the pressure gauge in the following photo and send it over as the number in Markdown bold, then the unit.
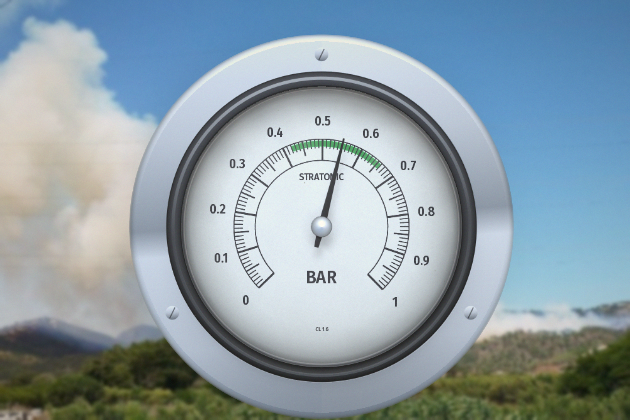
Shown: **0.55** bar
